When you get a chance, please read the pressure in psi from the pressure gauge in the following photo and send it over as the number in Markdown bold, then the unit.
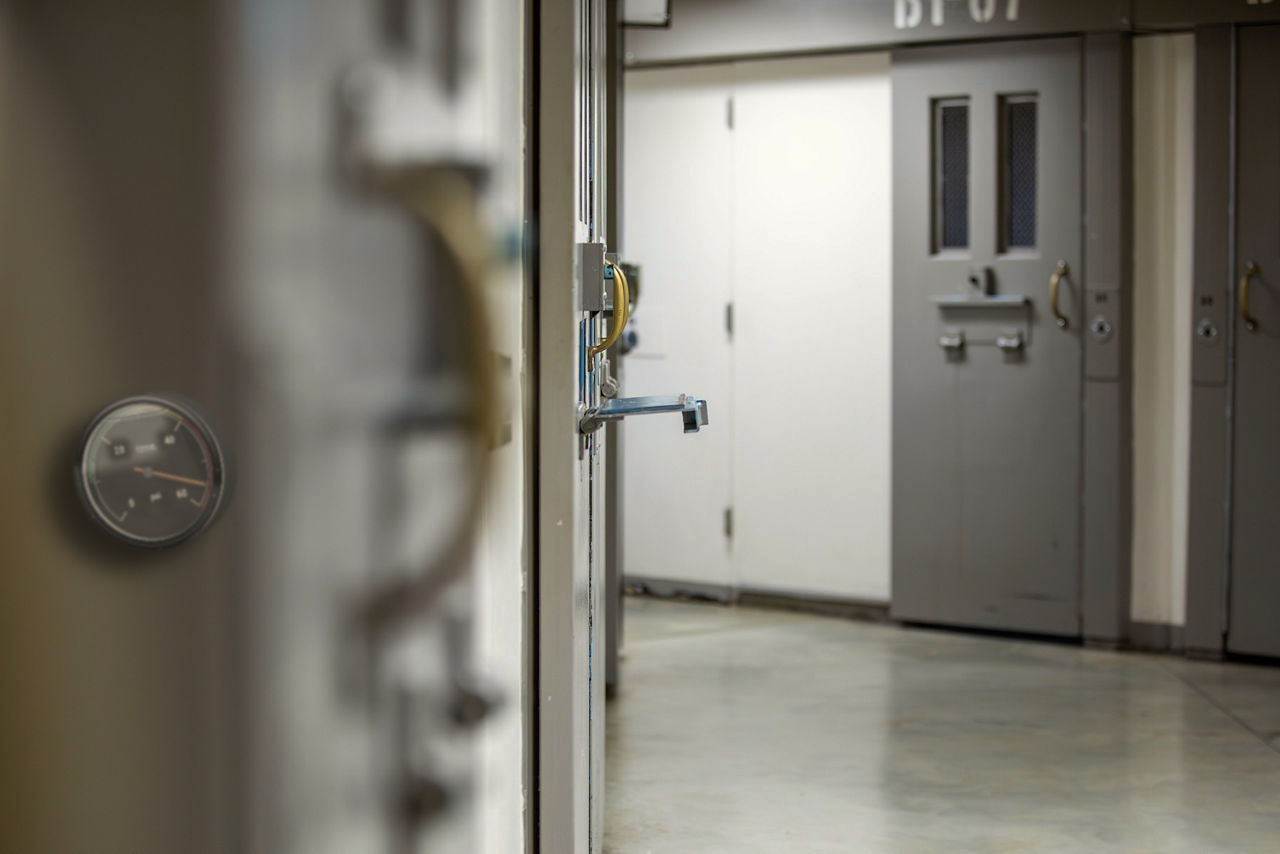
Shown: **55** psi
